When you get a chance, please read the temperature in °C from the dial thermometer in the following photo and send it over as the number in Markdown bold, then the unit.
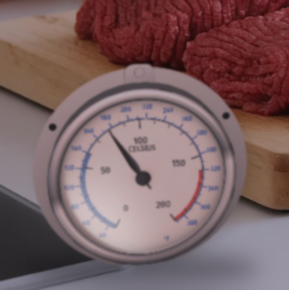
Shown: **80** °C
